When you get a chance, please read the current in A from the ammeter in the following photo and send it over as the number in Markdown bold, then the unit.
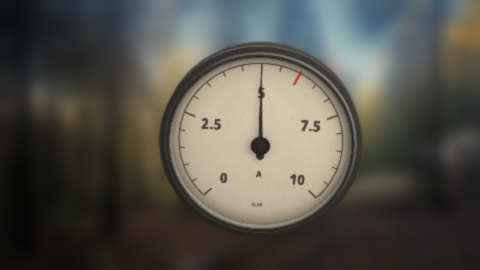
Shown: **5** A
